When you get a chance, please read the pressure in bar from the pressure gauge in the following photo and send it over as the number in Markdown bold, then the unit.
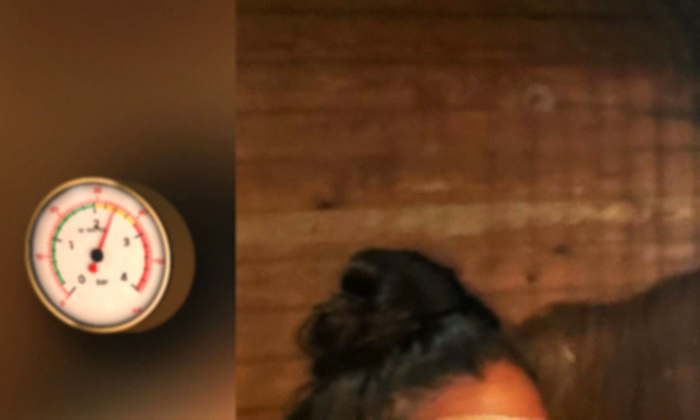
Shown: **2.4** bar
